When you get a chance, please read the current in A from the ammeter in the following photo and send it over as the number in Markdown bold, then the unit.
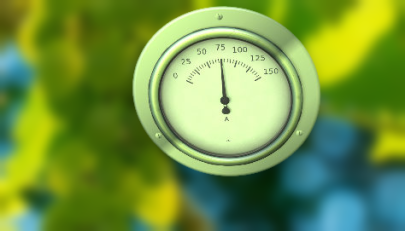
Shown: **75** A
